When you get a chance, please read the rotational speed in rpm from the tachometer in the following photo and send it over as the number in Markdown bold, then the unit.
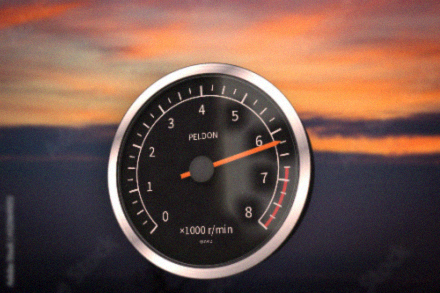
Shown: **6250** rpm
